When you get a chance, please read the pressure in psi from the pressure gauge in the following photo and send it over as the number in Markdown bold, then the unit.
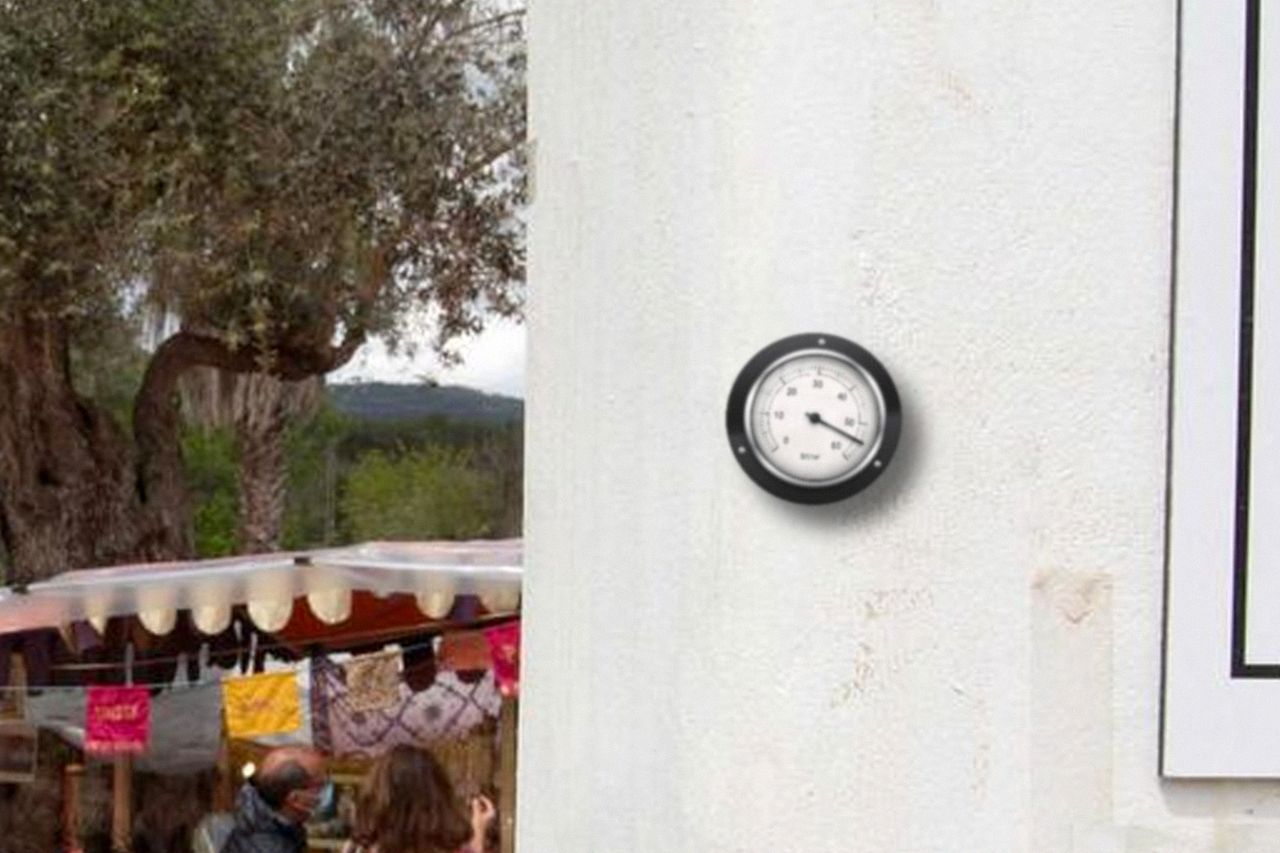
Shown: **55** psi
